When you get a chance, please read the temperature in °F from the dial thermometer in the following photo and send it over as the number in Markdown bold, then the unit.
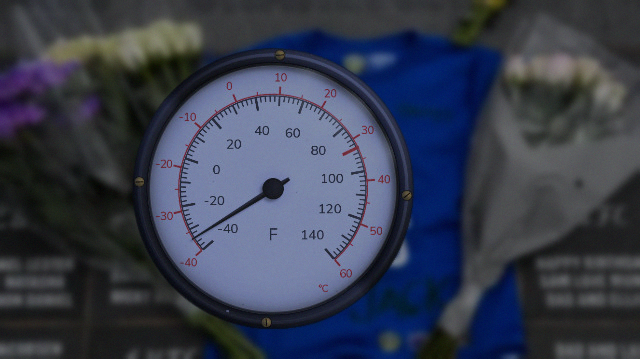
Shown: **-34** °F
